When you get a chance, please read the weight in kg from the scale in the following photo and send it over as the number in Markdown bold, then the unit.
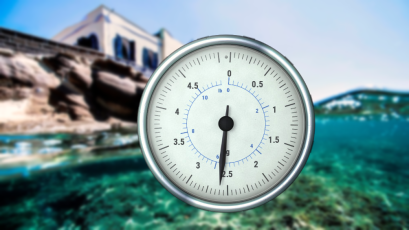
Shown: **2.6** kg
